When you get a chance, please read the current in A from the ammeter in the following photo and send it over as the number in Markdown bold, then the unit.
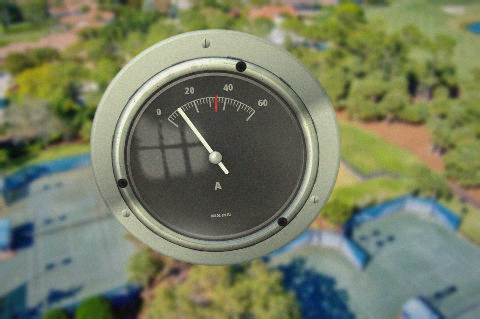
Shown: **10** A
